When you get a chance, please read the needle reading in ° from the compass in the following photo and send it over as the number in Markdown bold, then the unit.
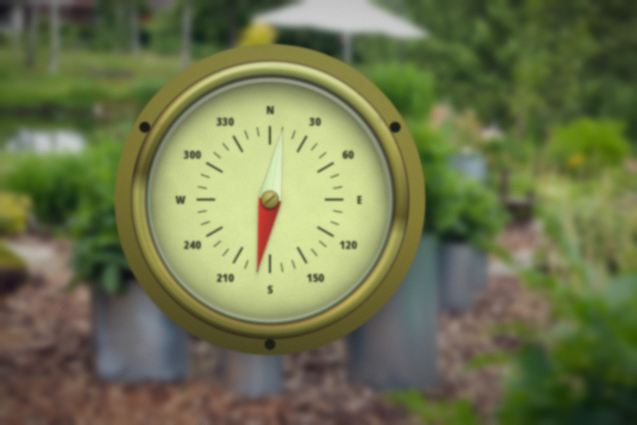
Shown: **190** °
